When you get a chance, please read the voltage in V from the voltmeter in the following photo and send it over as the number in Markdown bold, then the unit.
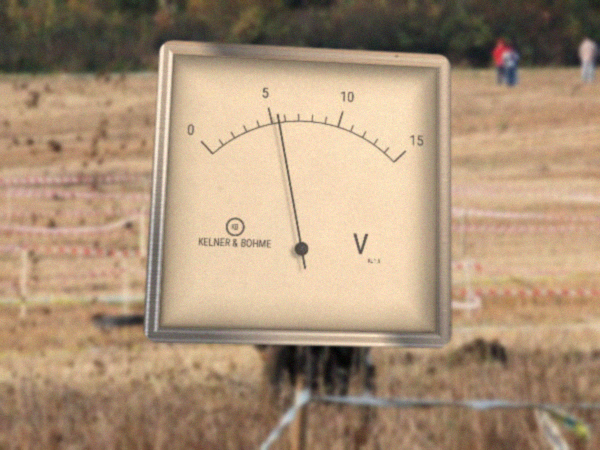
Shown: **5.5** V
